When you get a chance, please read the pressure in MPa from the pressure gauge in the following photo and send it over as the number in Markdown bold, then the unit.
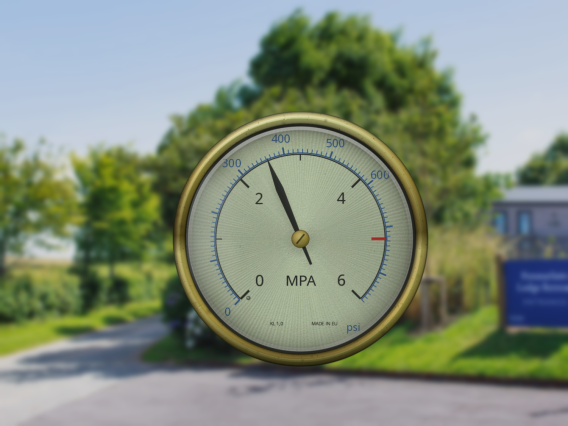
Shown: **2.5** MPa
